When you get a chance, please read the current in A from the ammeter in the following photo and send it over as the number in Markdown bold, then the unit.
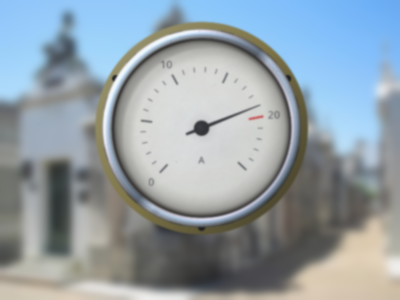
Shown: **19** A
